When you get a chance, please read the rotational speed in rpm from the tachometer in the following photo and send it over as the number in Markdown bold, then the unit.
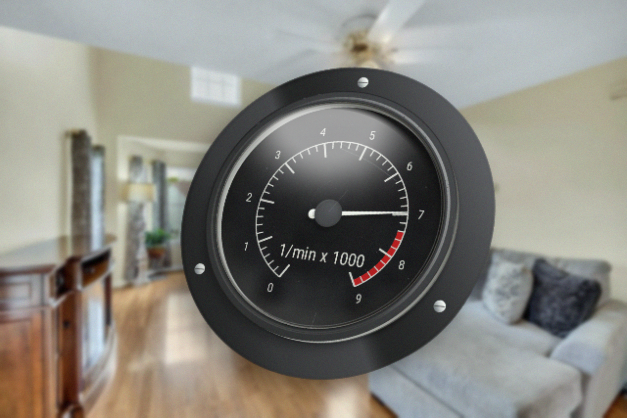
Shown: **7000** rpm
